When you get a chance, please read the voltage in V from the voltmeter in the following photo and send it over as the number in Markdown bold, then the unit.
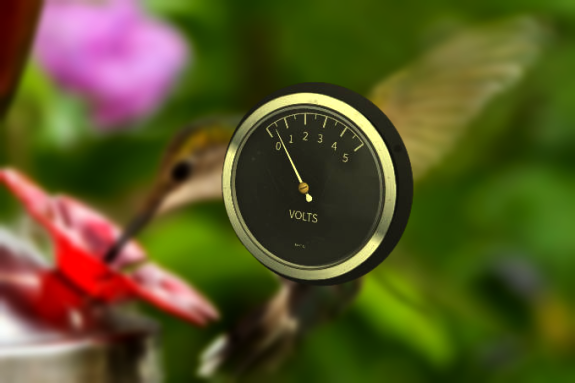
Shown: **0.5** V
